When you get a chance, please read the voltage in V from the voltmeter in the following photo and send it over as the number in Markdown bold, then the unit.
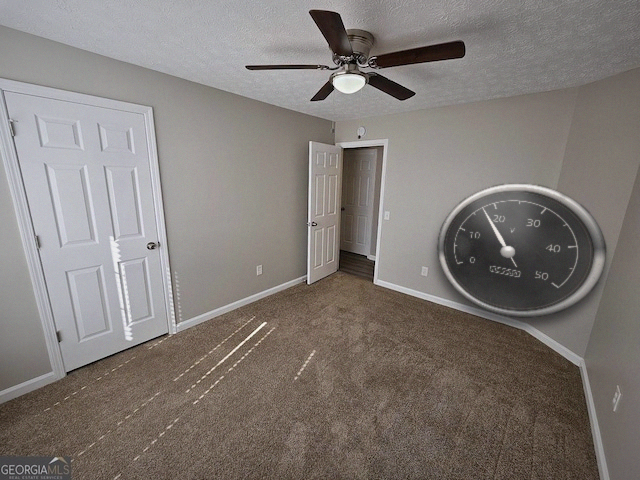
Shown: **17.5** V
